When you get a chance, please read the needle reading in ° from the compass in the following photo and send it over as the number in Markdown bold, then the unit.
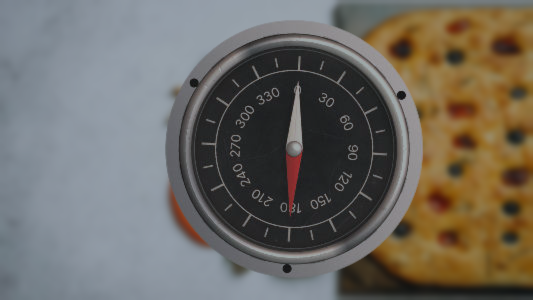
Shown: **180** °
